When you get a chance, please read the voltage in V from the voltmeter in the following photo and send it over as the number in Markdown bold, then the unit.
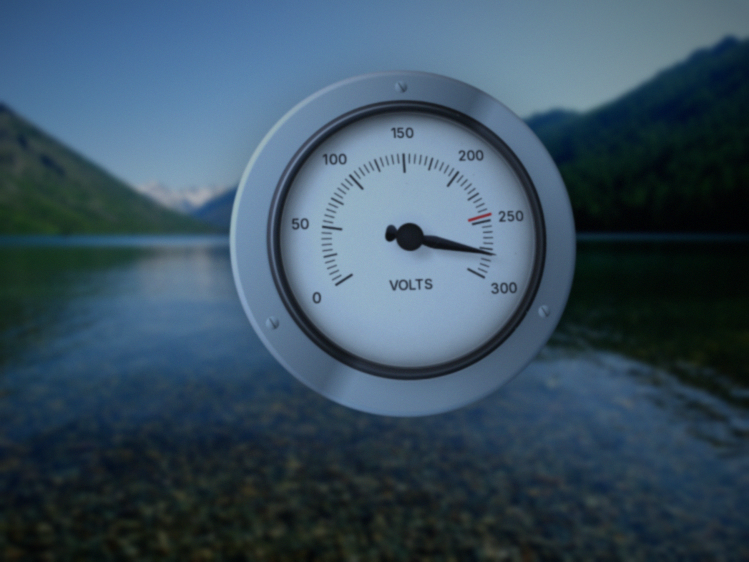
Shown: **280** V
